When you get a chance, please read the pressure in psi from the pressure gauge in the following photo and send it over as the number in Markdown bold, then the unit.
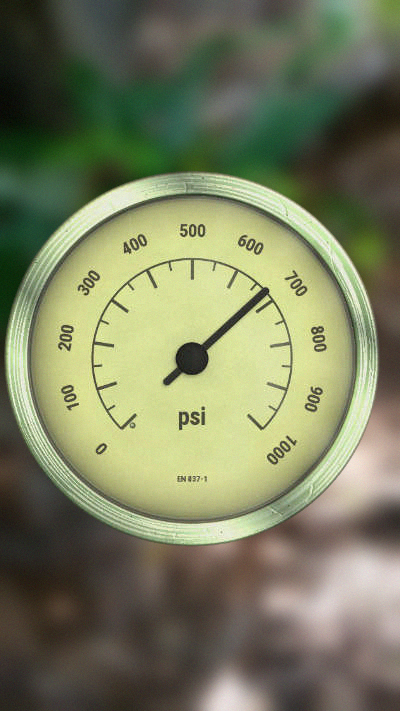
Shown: **675** psi
